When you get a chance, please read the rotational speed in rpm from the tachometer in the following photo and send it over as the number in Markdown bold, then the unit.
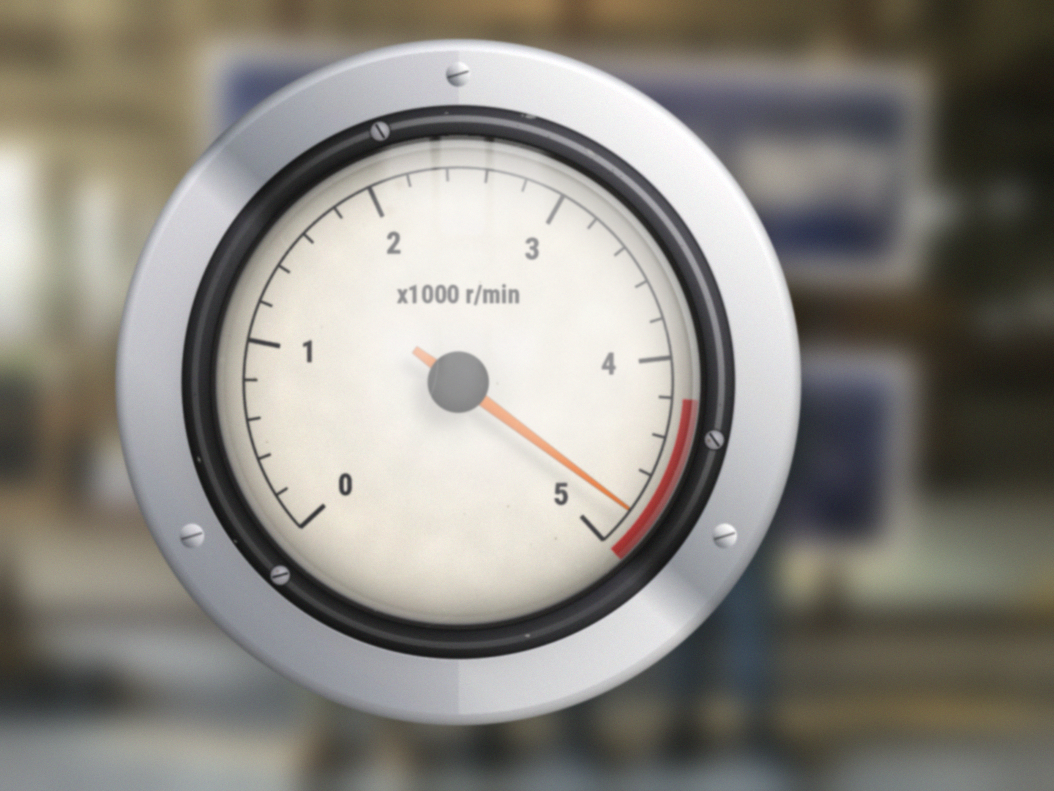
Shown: **4800** rpm
